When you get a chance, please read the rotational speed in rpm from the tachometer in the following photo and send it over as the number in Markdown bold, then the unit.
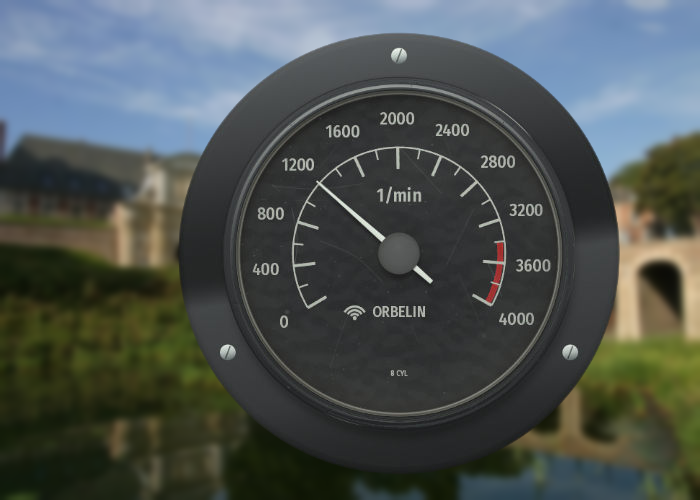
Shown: **1200** rpm
